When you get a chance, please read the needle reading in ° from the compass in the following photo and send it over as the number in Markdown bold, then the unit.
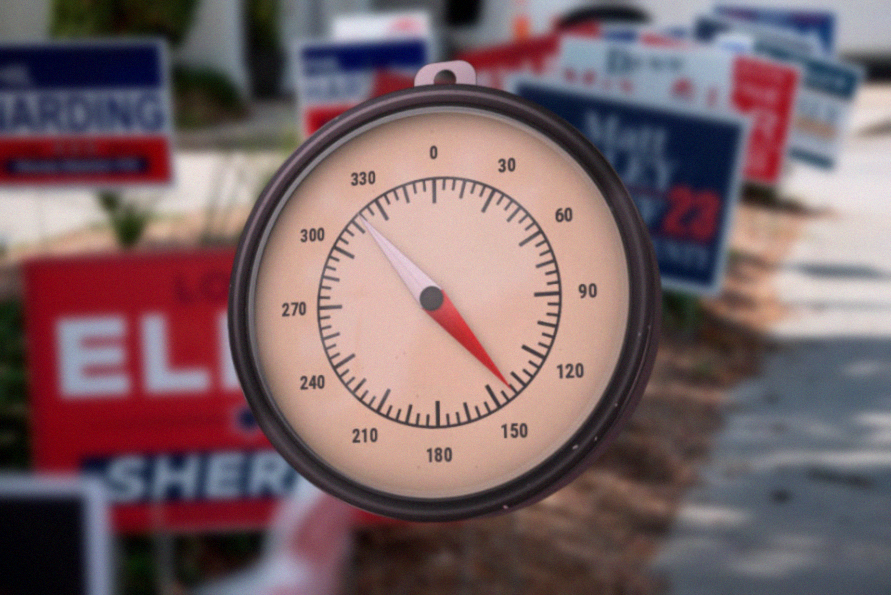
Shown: **140** °
